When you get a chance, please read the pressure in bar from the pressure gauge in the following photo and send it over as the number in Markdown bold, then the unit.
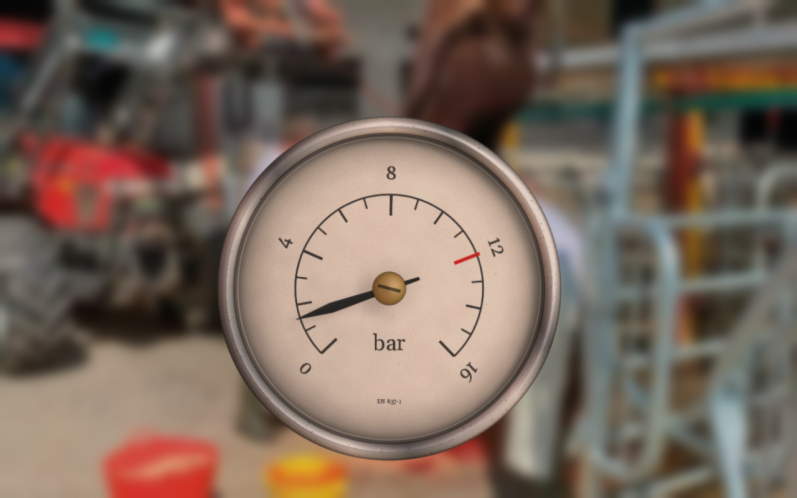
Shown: **1.5** bar
